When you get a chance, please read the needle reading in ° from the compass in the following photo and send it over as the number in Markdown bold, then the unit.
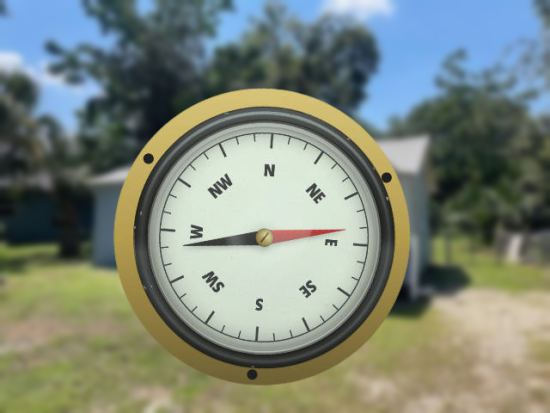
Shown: **80** °
